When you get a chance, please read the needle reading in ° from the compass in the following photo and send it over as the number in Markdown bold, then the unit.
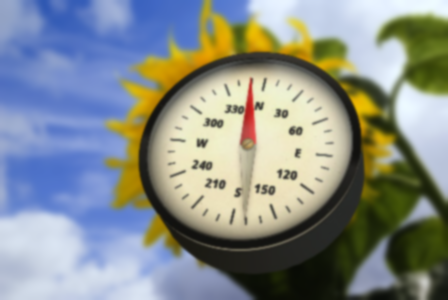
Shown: **350** °
